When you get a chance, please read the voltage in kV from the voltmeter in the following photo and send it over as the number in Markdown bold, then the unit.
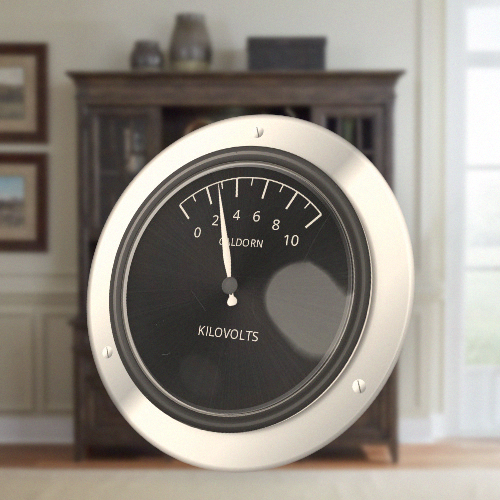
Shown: **3** kV
